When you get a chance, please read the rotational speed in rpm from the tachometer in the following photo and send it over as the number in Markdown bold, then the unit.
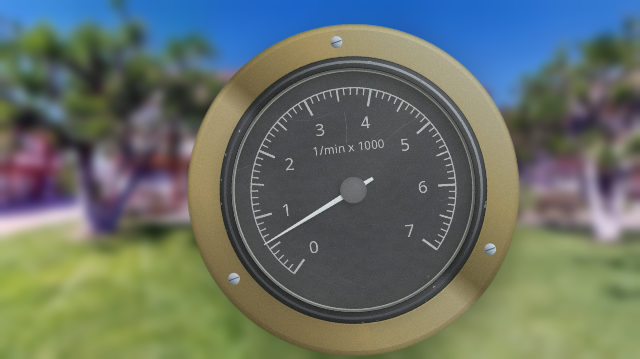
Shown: **600** rpm
